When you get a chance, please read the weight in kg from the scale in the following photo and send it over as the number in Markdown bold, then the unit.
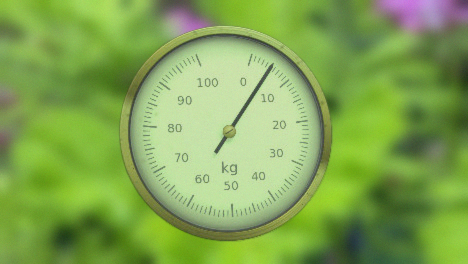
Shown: **5** kg
